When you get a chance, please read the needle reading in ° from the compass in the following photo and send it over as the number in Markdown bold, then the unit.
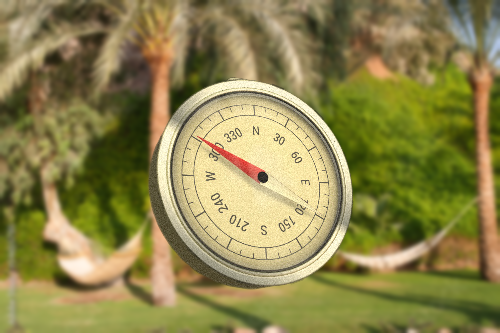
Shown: **300** °
